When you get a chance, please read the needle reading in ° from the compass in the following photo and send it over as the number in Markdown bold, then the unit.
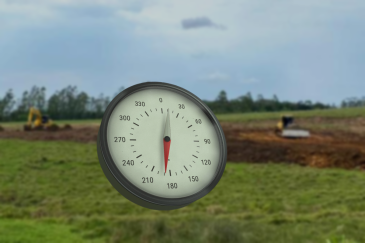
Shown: **190** °
